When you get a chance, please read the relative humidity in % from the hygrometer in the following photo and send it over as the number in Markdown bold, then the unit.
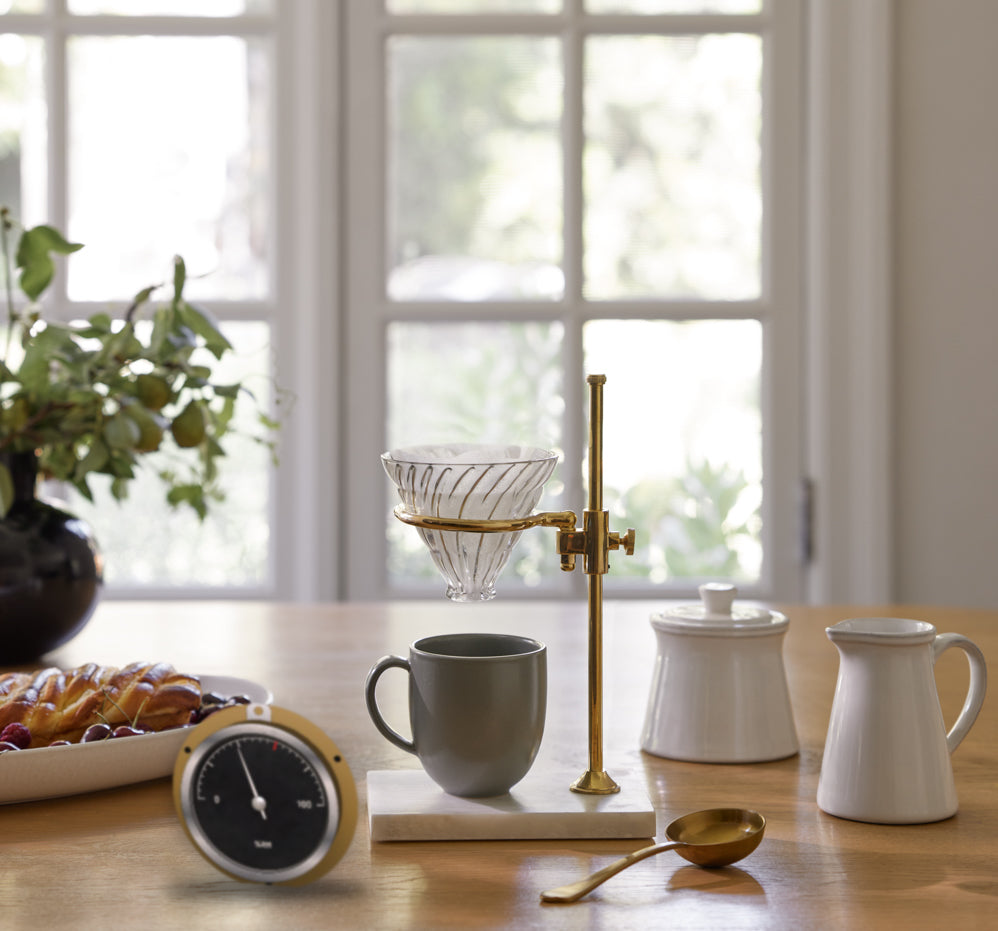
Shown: **40** %
